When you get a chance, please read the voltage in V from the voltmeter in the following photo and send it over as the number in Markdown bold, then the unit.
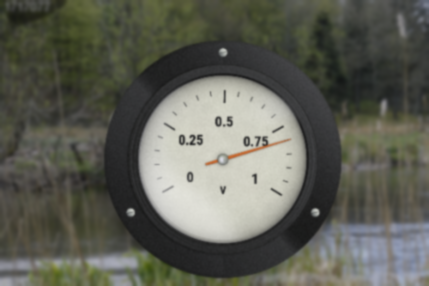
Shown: **0.8** V
